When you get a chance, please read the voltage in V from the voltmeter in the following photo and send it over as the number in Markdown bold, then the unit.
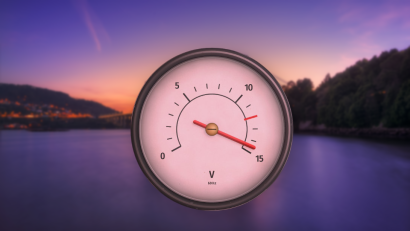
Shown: **14.5** V
